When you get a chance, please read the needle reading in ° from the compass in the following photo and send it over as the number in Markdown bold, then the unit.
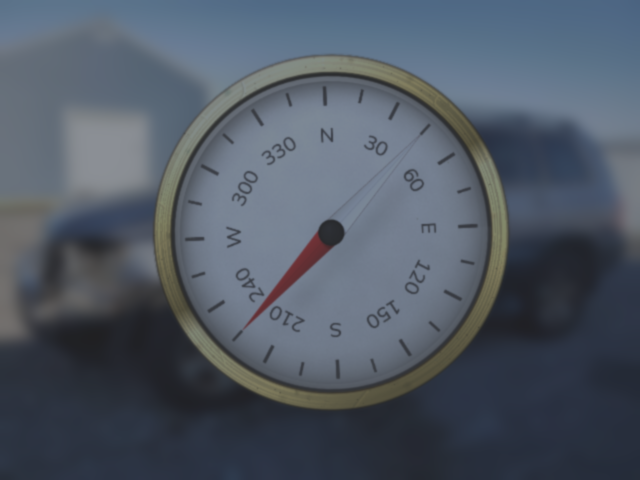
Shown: **225** °
